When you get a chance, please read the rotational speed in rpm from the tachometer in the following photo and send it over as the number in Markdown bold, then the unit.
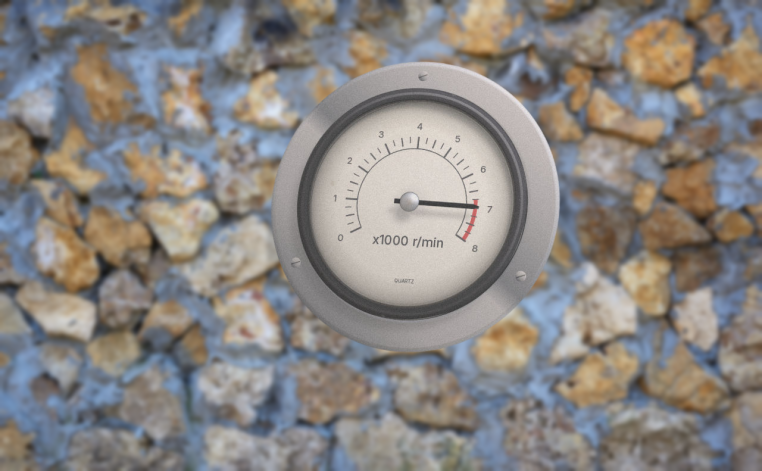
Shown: **7000** rpm
